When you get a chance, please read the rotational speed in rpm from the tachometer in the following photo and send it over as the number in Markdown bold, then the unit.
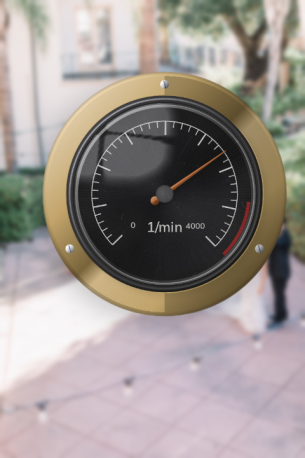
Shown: **2800** rpm
